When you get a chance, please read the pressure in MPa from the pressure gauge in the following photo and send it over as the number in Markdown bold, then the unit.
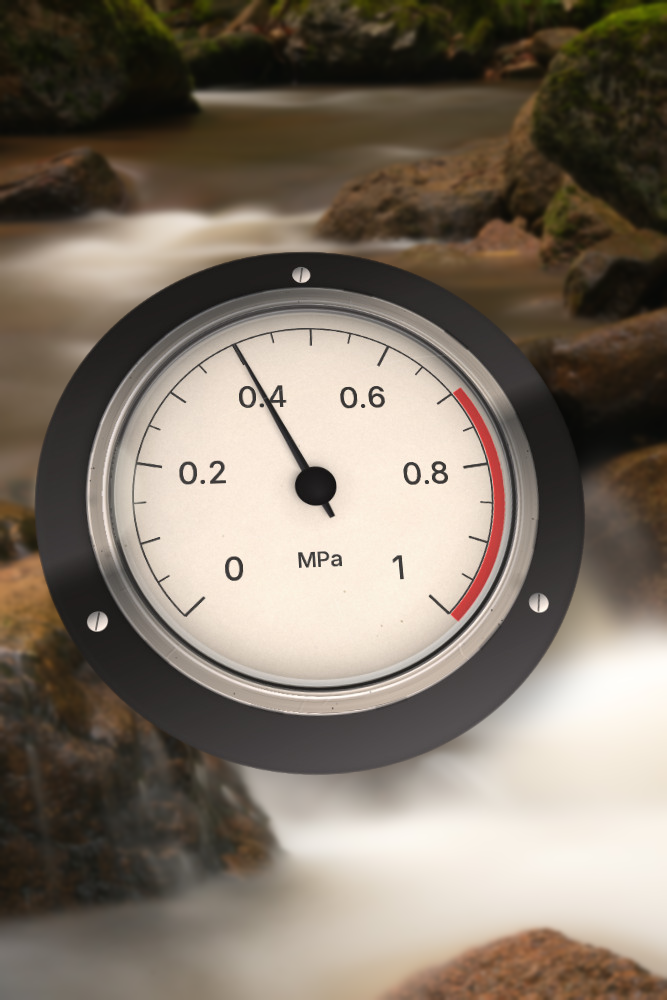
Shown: **0.4** MPa
